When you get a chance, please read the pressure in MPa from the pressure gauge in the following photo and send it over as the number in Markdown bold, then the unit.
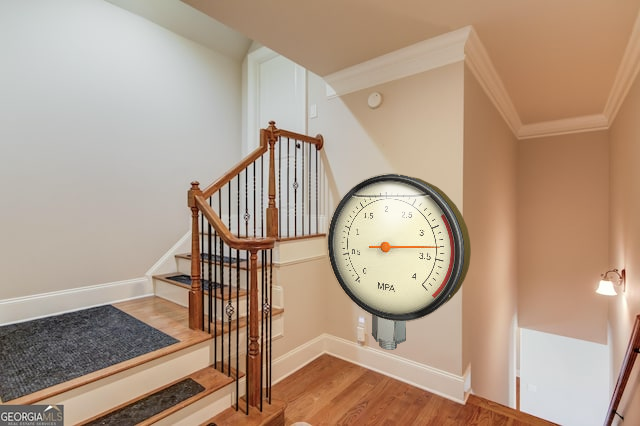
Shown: **3.3** MPa
